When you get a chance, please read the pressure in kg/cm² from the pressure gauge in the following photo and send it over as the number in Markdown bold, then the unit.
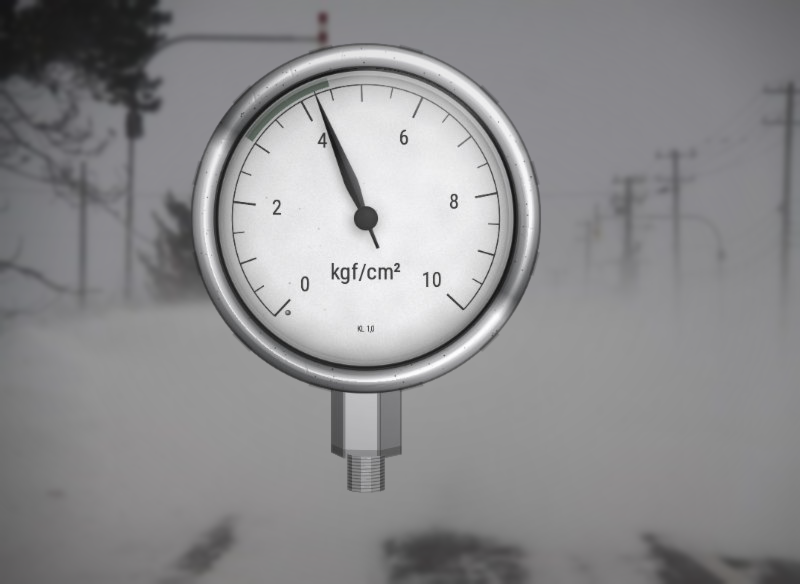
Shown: **4.25** kg/cm²
